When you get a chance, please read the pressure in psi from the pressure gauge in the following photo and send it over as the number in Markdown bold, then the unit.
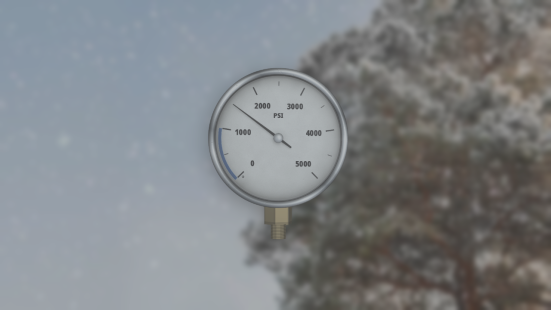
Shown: **1500** psi
